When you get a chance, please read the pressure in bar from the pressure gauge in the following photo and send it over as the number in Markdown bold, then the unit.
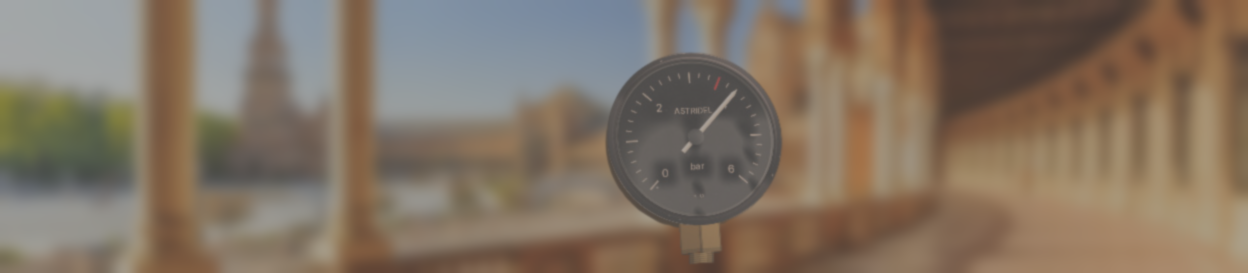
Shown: **4** bar
